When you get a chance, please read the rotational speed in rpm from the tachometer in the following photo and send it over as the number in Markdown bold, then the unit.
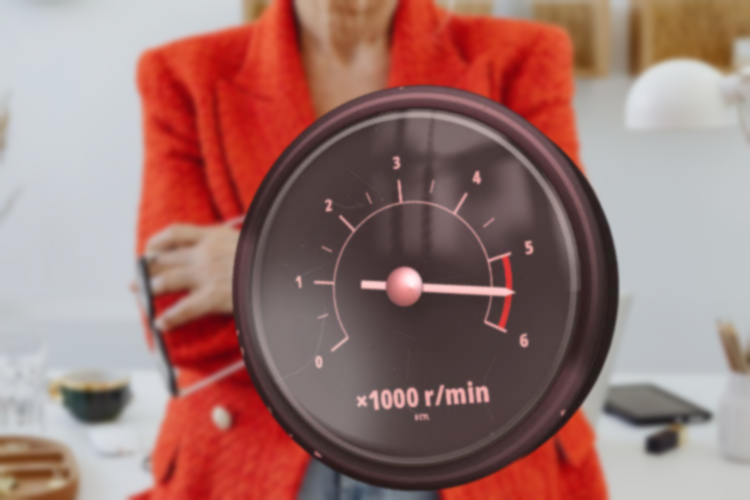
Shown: **5500** rpm
